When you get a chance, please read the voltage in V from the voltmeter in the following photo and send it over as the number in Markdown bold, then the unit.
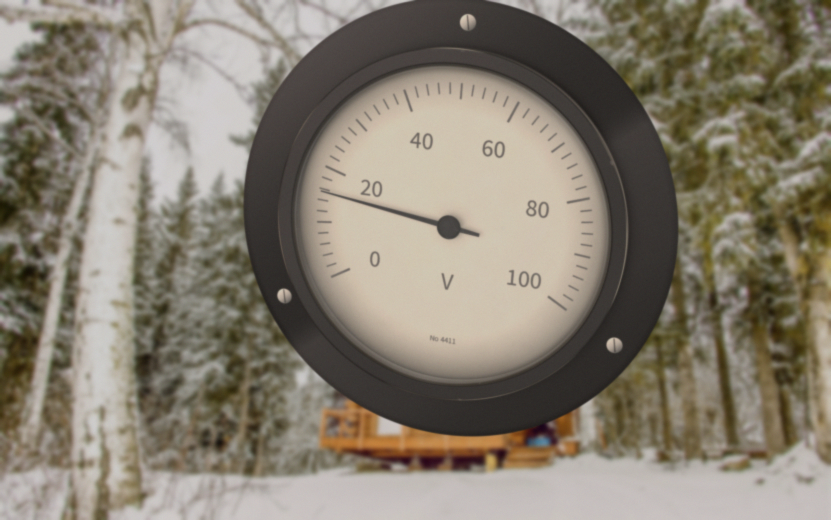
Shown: **16** V
